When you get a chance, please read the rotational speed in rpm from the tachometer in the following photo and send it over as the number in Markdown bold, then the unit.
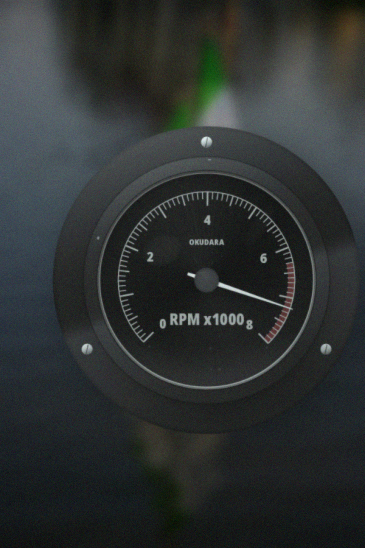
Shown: **7200** rpm
